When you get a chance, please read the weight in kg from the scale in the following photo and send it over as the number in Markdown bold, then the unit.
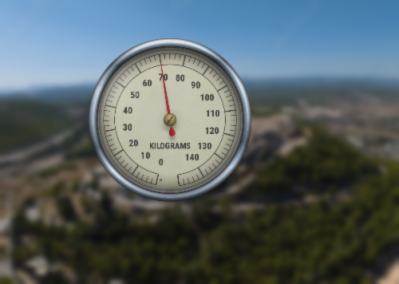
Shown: **70** kg
